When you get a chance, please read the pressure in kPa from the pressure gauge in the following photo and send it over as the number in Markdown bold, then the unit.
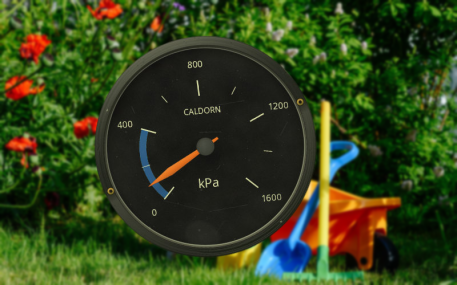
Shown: **100** kPa
